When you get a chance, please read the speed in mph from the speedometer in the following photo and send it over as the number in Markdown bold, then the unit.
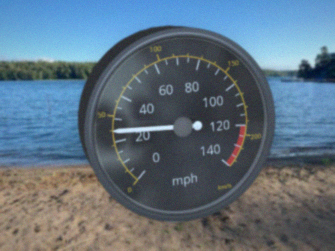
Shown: **25** mph
